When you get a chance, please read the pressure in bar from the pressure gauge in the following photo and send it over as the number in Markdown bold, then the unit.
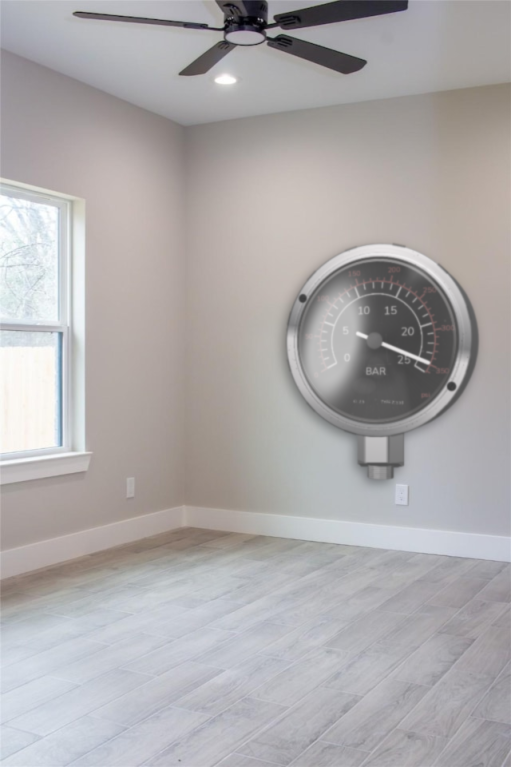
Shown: **24** bar
